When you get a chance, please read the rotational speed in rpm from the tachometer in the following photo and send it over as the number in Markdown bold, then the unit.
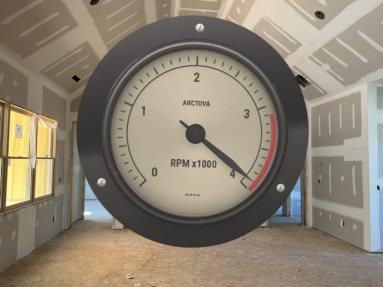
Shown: **3900** rpm
